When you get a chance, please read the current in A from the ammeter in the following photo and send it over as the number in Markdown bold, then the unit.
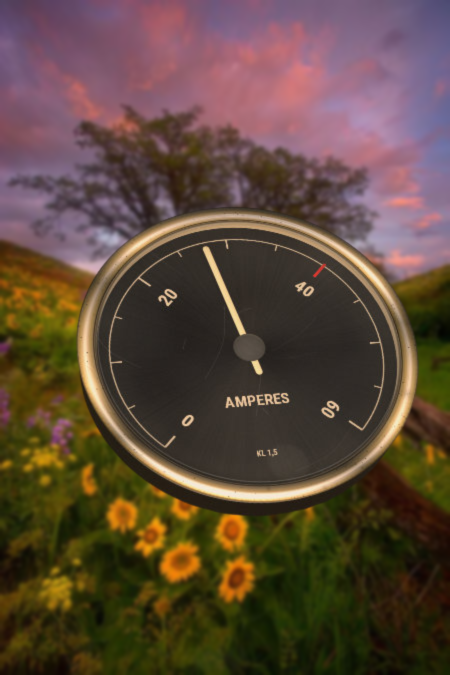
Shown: **27.5** A
